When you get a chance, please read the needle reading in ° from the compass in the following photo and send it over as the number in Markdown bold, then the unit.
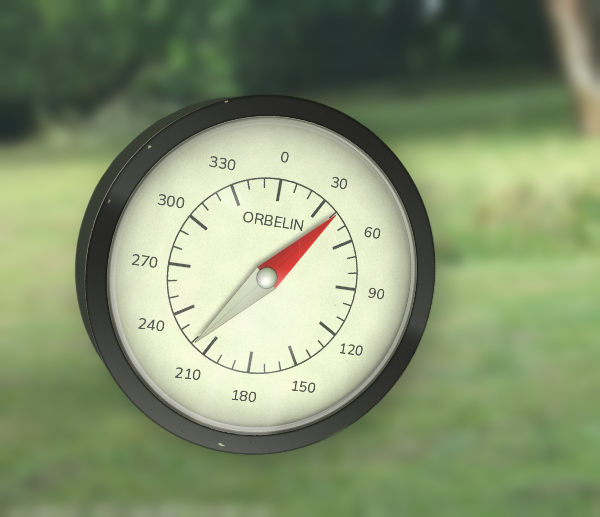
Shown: **40** °
